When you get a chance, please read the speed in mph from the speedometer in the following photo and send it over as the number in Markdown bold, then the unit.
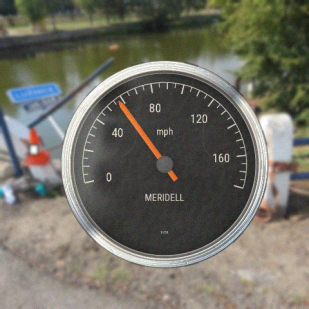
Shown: **57.5** mph
